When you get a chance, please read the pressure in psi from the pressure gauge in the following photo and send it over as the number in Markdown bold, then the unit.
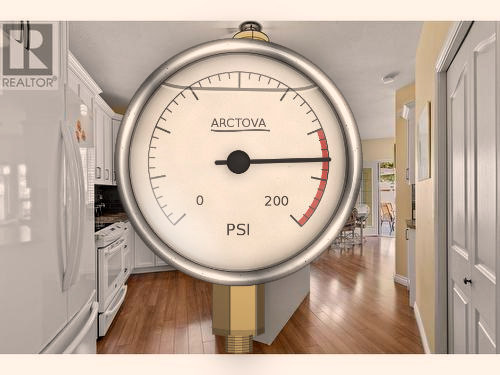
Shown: **165** psi
